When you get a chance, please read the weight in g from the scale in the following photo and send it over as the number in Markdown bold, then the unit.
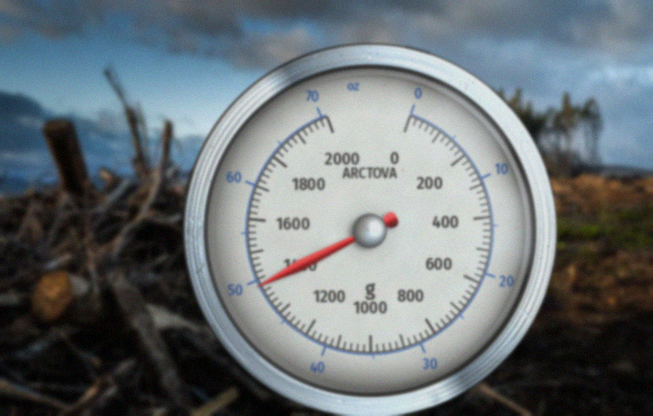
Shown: **1400** g
